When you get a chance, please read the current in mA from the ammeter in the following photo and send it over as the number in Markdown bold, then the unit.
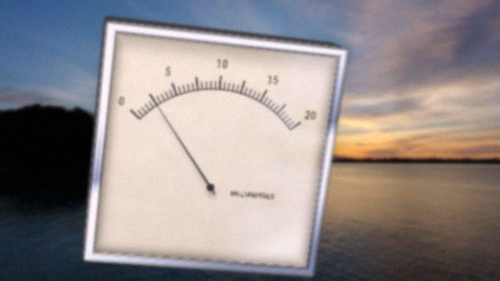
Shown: **2.5** mA
